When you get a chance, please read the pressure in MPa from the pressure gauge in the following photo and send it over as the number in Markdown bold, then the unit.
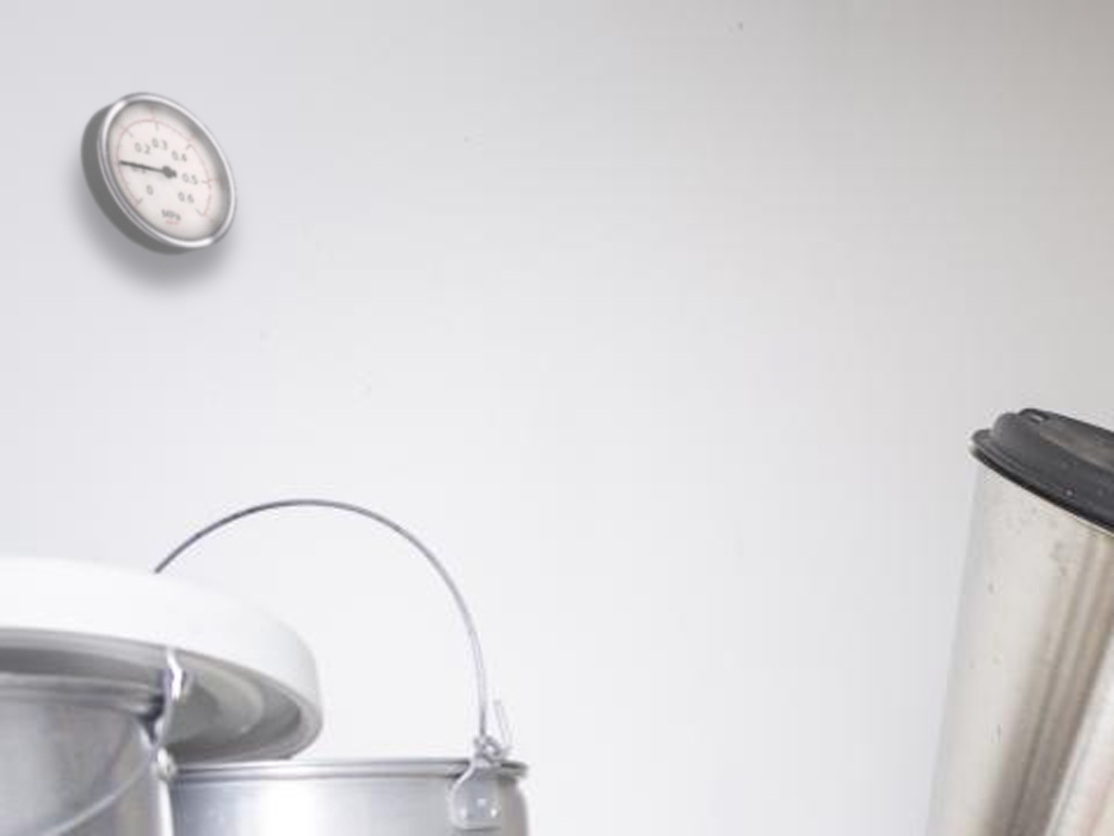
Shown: **0.1** MPa
